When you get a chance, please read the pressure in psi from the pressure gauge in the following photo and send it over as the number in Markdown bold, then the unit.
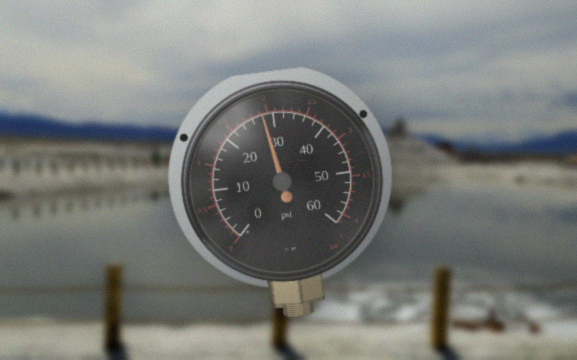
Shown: **28** psi
